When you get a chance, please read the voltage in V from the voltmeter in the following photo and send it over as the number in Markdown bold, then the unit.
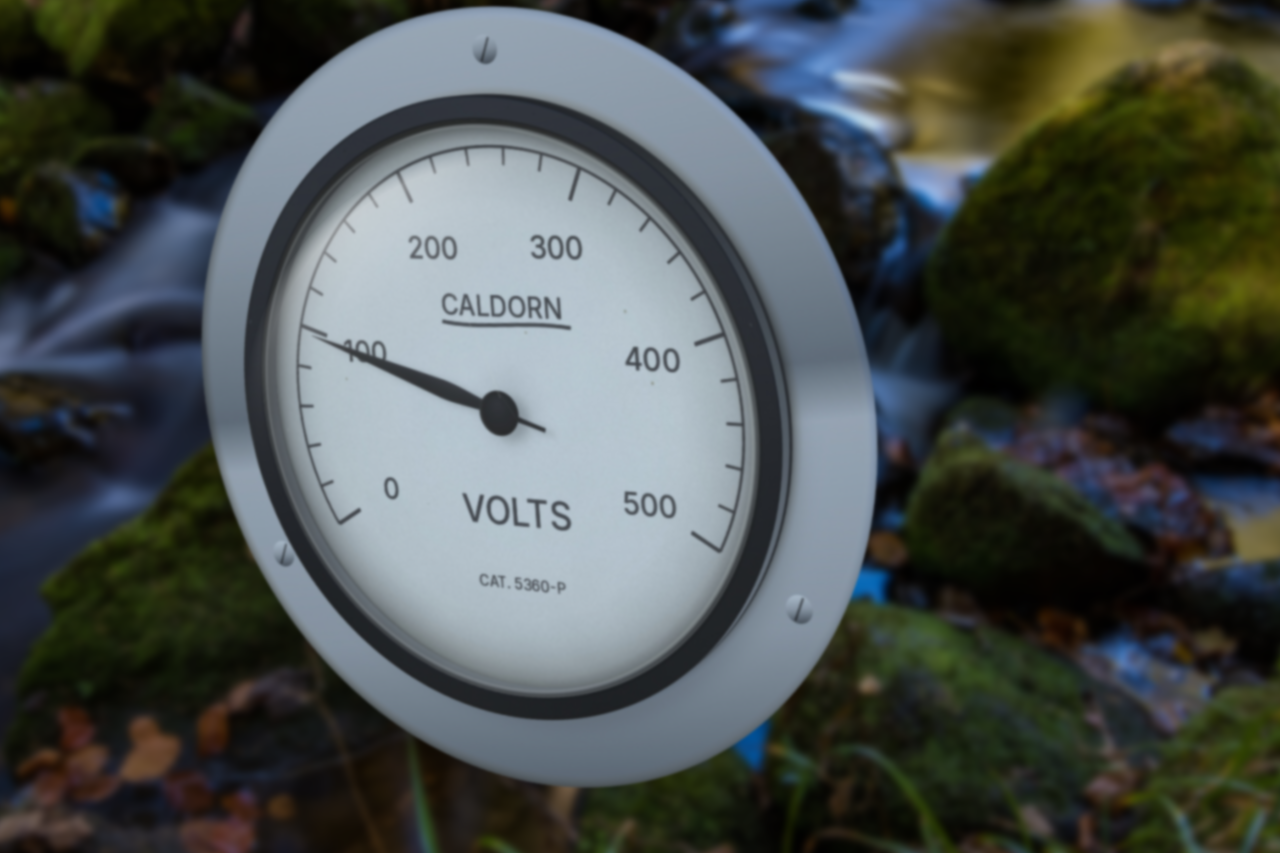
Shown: **100** V
